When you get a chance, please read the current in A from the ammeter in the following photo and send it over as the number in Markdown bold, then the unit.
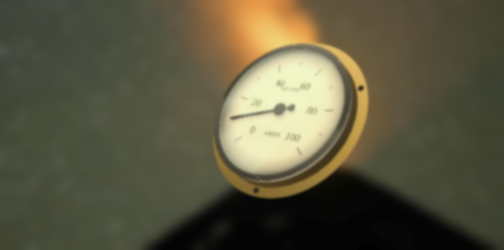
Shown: **10** A
